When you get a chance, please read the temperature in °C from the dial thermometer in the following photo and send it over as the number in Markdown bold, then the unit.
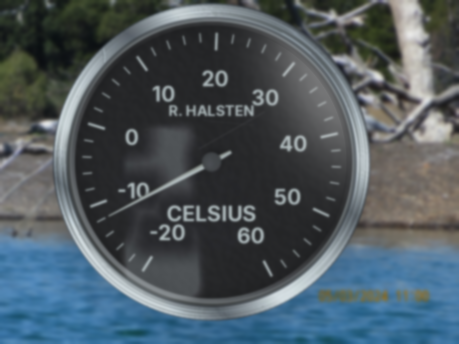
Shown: **-12** °C
